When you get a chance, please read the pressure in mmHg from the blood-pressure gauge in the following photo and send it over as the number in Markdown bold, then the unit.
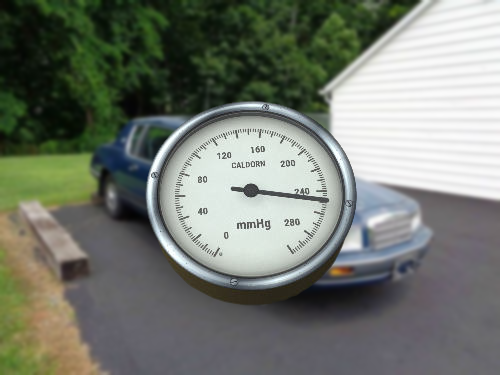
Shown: **250** mmHg
